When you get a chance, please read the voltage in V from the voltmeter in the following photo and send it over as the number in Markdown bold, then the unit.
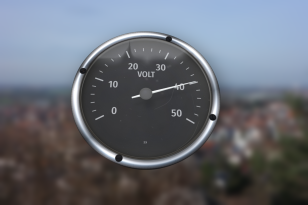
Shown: **40** V
